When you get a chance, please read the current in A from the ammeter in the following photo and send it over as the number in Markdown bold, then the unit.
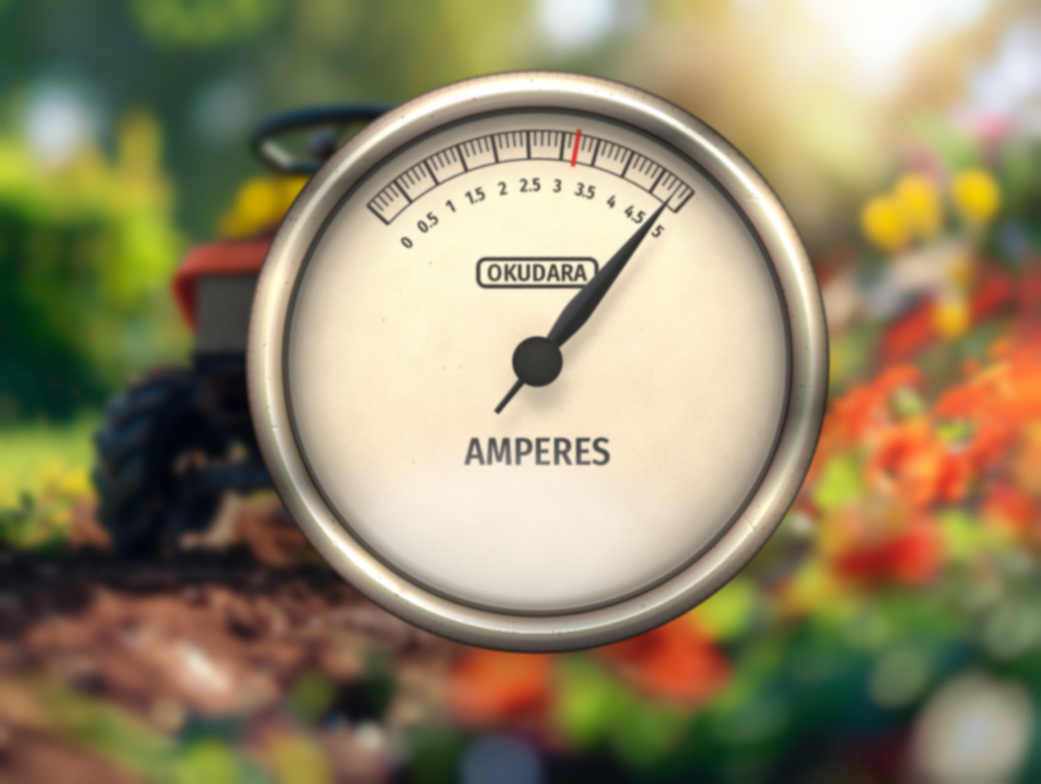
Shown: **4.8** A
